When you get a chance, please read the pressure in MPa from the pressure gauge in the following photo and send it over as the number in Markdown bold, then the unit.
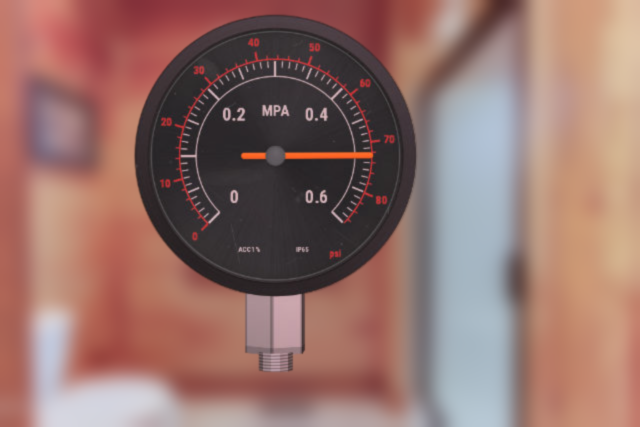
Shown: **0.5** MPa
